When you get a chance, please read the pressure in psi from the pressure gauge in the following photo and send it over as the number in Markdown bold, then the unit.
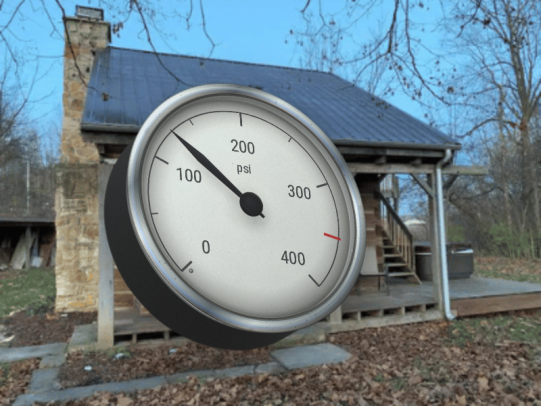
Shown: **125** psi
